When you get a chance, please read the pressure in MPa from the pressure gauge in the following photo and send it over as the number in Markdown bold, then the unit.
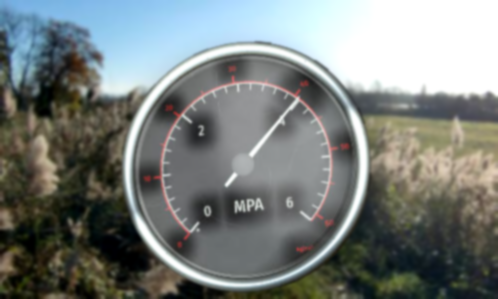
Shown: **4** MPa
